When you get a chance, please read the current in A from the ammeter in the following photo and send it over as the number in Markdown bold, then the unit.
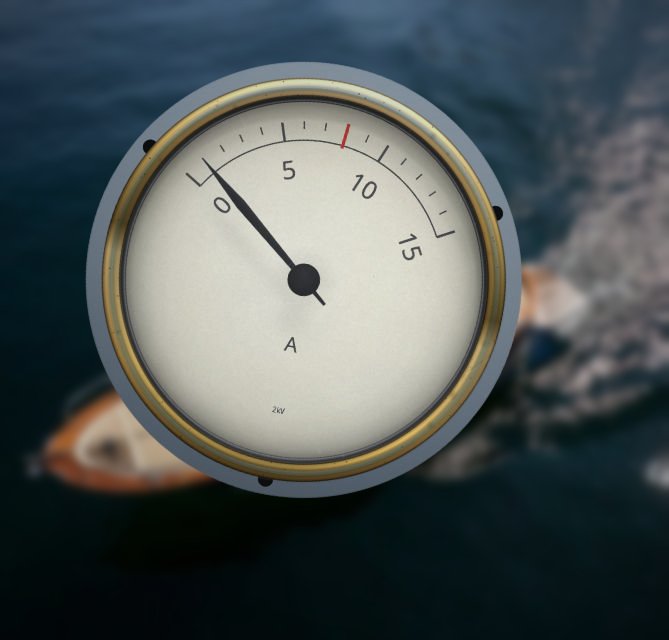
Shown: **1** A
